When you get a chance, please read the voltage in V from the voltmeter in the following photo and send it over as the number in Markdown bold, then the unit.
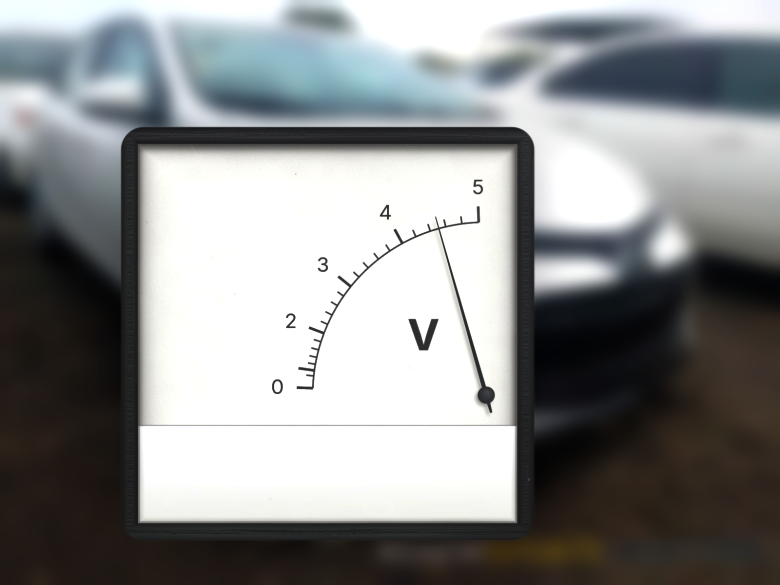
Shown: **4.5** V
